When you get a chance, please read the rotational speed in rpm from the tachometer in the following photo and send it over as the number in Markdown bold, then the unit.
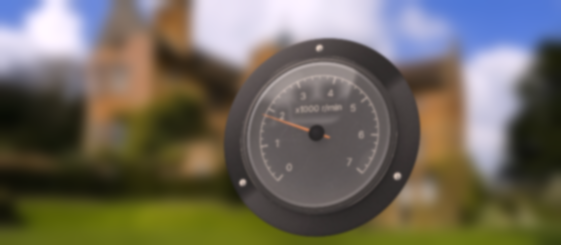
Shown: **1800** rpm
